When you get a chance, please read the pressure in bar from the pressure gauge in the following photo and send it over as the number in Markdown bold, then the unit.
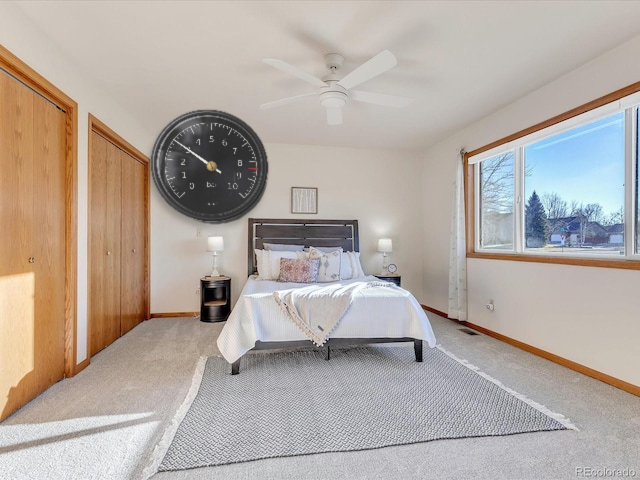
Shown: **3** bar
